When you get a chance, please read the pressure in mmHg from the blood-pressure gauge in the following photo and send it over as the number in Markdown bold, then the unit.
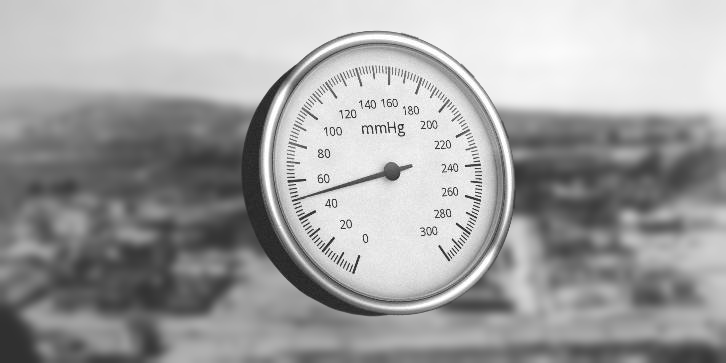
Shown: **50** mmHg
